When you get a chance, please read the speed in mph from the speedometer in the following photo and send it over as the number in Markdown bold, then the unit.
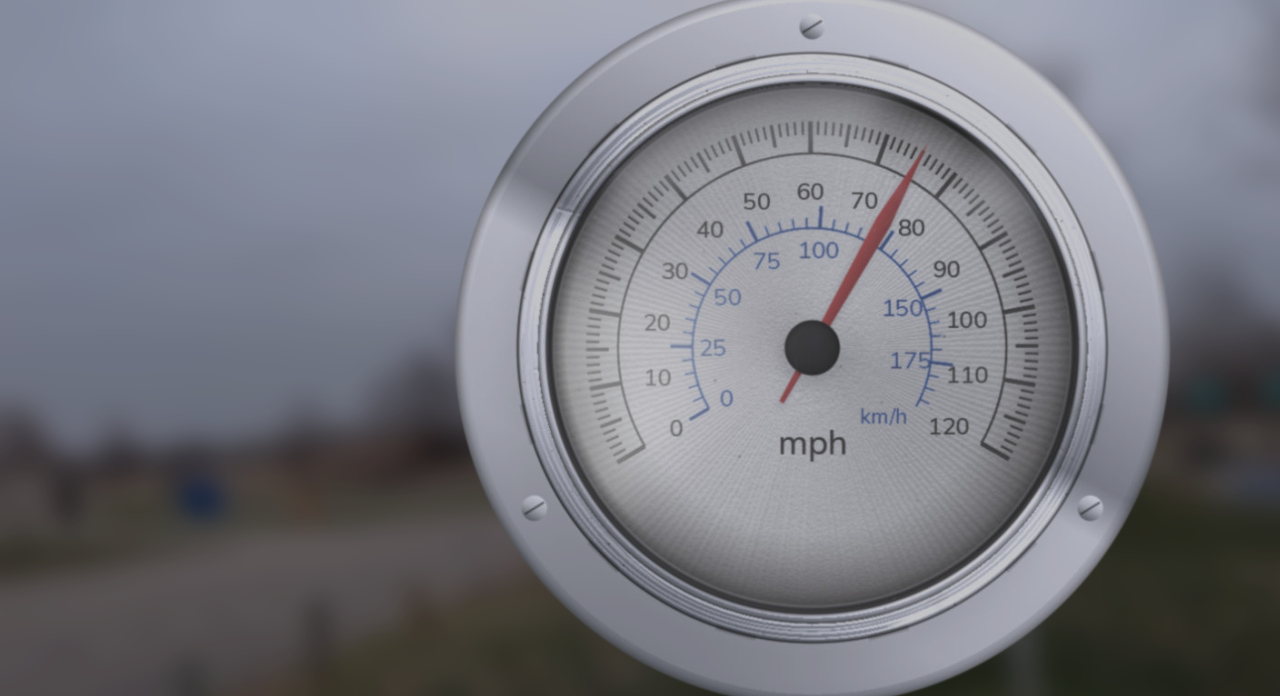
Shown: **75** mph
